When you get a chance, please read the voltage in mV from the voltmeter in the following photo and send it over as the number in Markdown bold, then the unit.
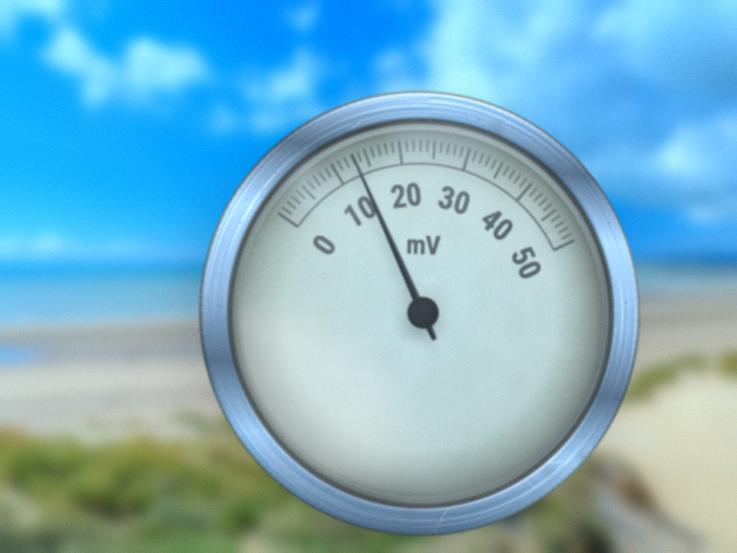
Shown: **13** mV
